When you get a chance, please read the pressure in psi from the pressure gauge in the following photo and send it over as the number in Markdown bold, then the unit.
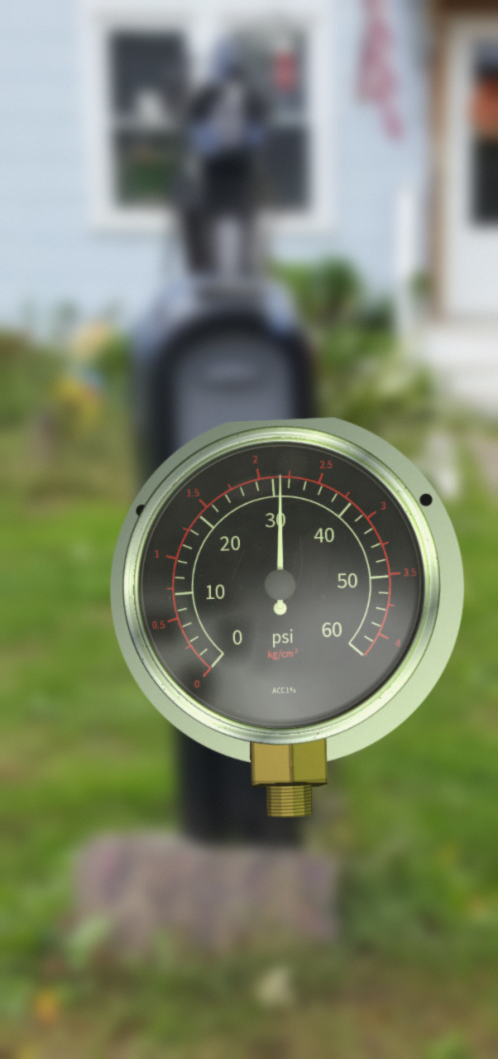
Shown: **31** psi
